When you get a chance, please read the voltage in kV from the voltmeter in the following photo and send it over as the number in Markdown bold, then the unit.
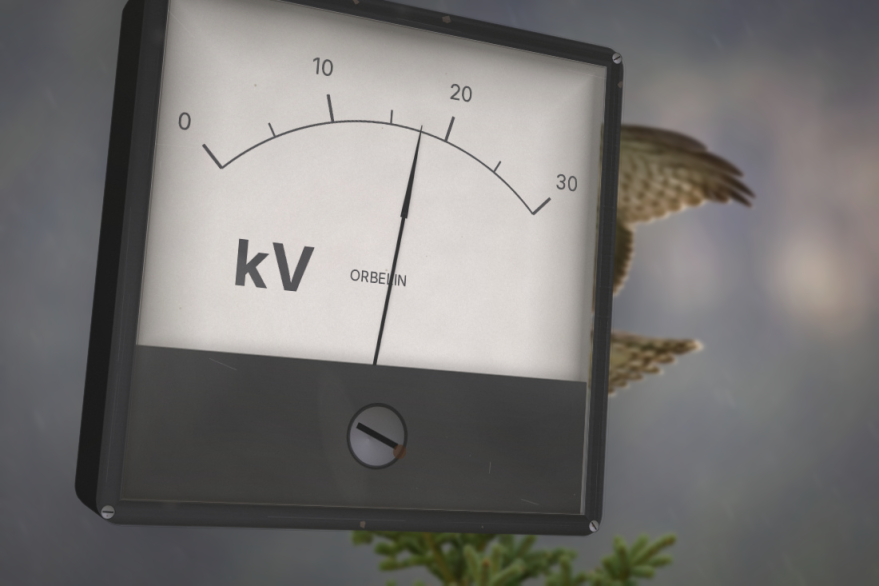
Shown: **17.5** kV
